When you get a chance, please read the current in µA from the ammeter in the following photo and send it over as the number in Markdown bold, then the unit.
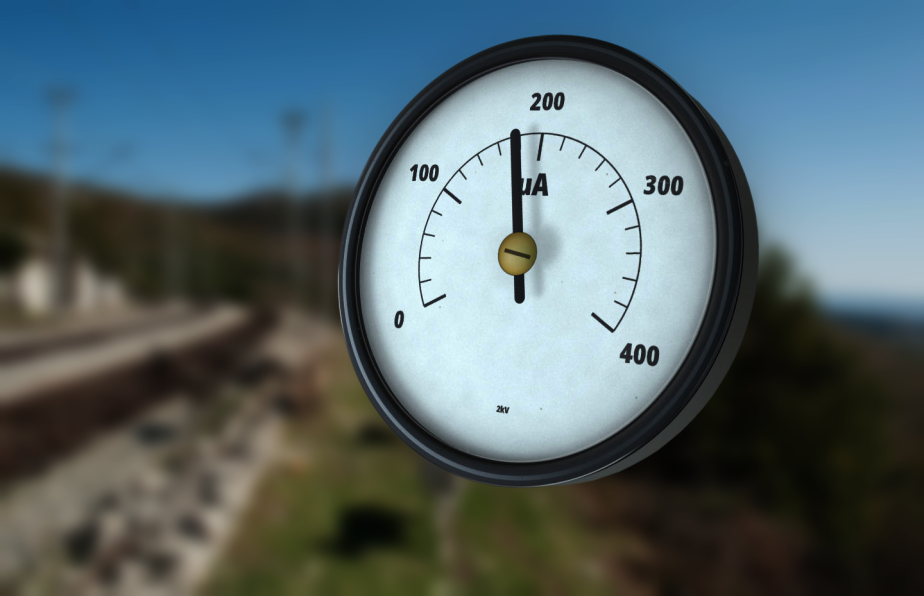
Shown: **180** µA
